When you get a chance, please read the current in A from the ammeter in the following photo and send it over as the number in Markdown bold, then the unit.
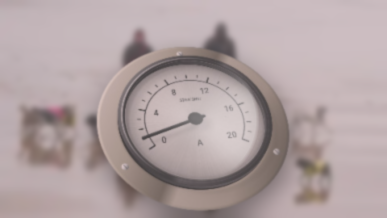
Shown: **1** A
